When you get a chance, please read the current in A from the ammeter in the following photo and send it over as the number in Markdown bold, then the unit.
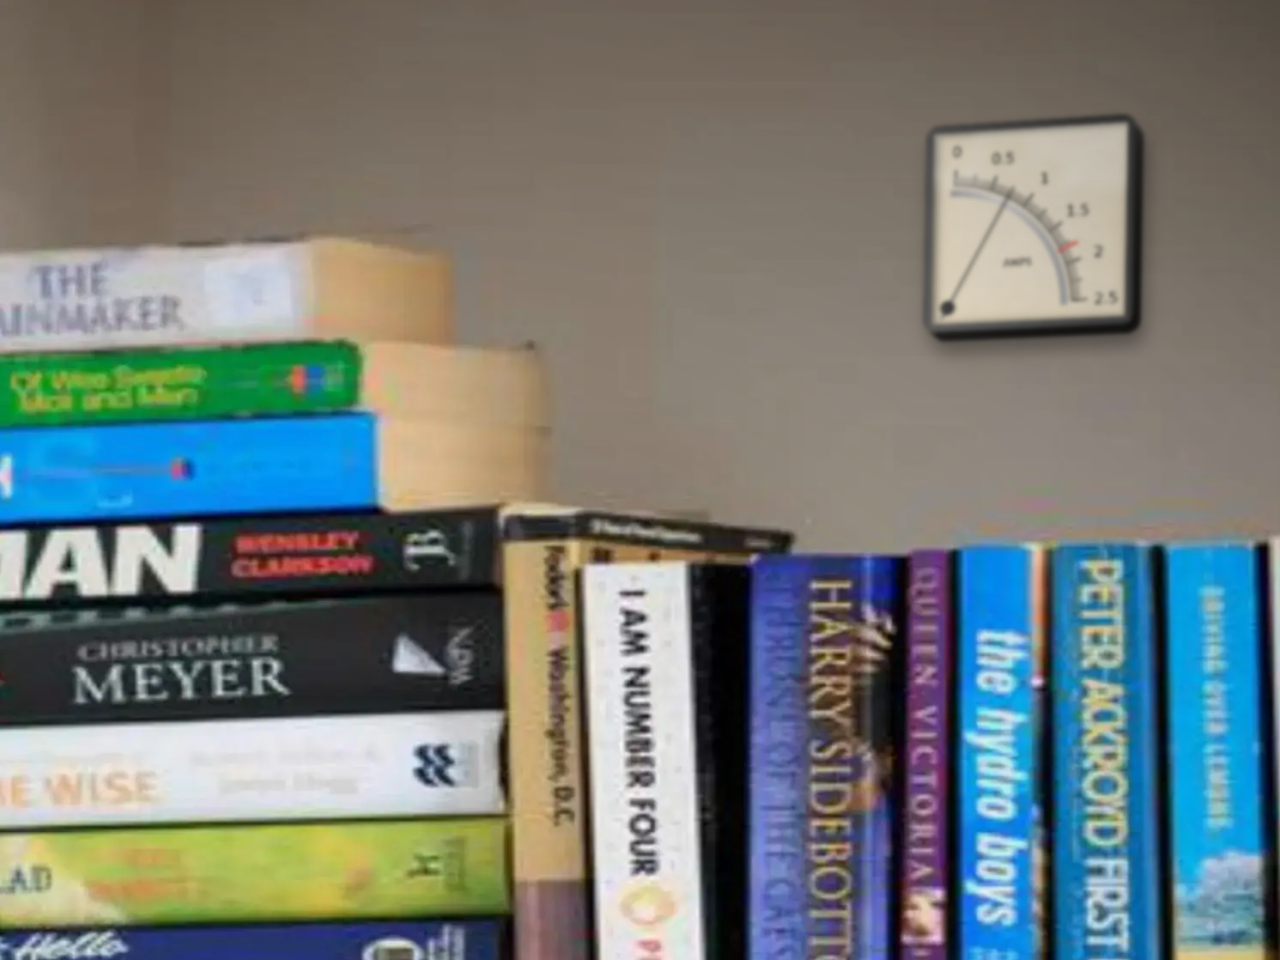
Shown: **0.75** A
